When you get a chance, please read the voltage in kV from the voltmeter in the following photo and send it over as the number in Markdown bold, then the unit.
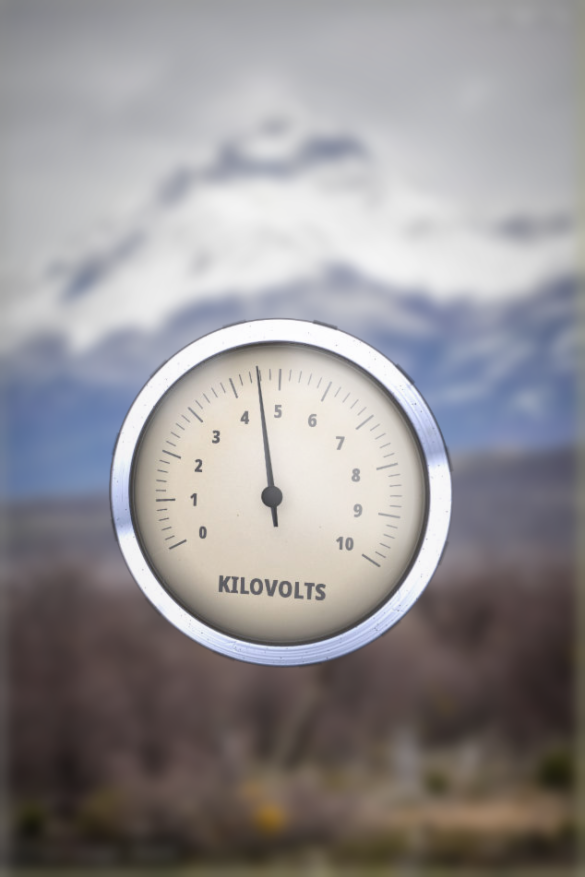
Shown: **4.6** kV
